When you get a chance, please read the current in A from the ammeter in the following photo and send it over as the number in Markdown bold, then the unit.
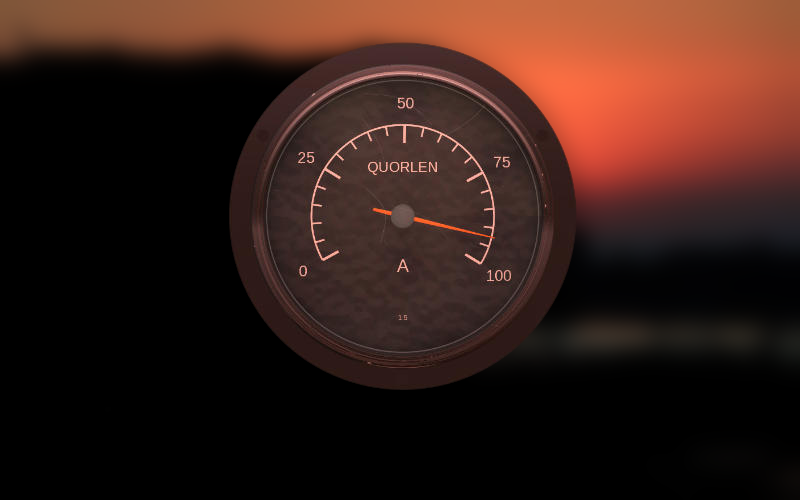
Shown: **92.5** A
